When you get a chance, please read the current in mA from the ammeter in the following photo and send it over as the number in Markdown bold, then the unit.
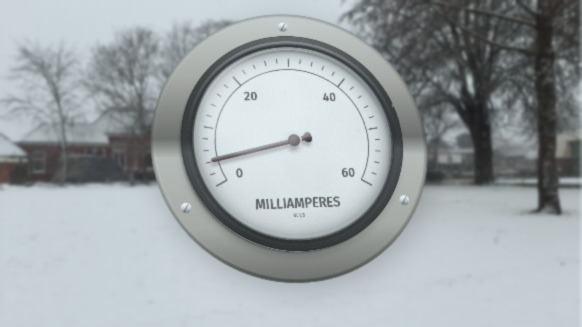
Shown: **4** mA
